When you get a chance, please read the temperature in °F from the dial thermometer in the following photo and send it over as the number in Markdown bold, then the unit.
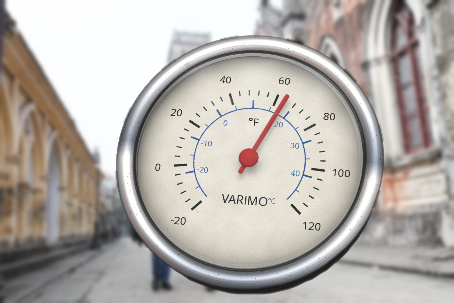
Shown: **64** °F
